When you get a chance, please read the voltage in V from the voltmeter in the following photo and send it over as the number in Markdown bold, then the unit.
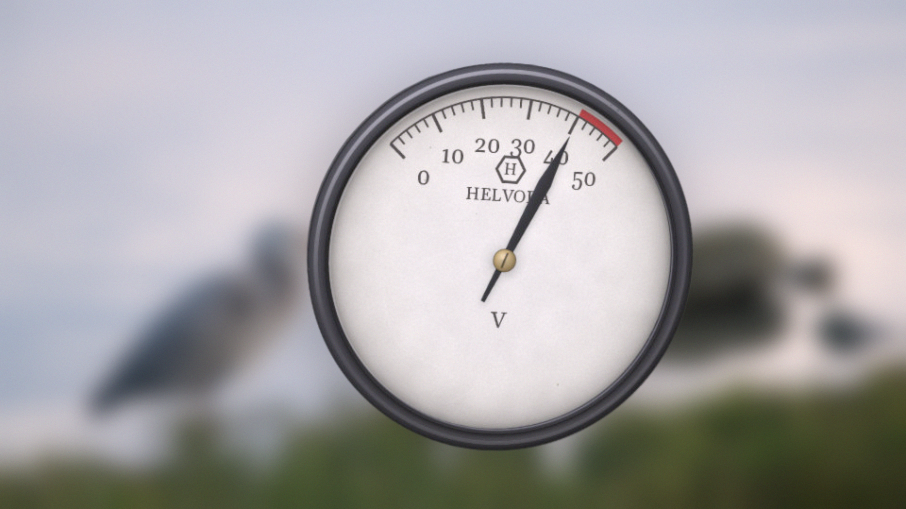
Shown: **40** V
